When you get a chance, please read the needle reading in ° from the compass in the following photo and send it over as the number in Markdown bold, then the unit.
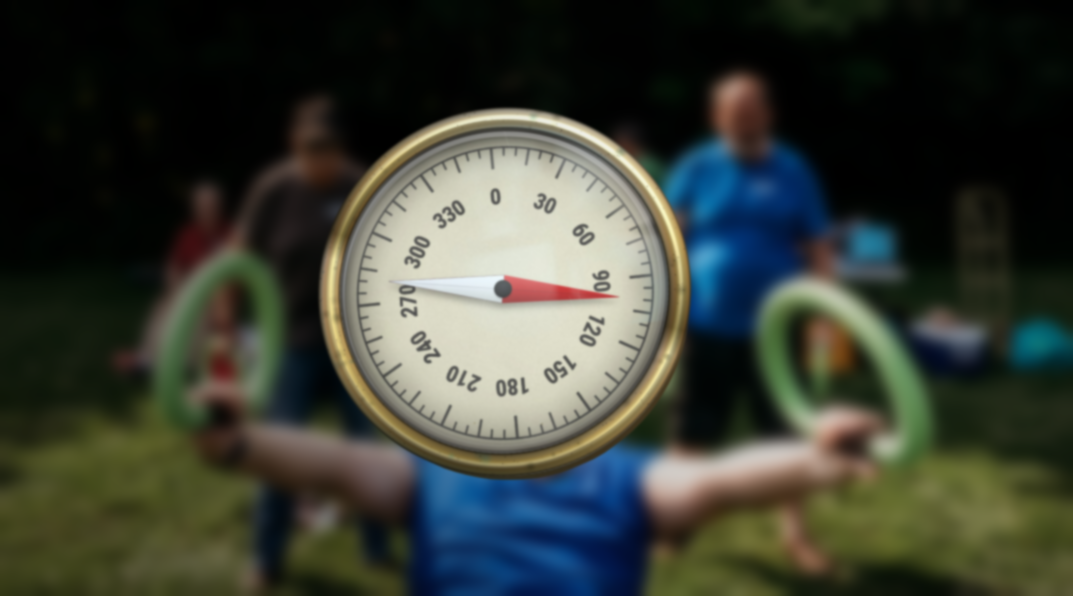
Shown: **100** °
